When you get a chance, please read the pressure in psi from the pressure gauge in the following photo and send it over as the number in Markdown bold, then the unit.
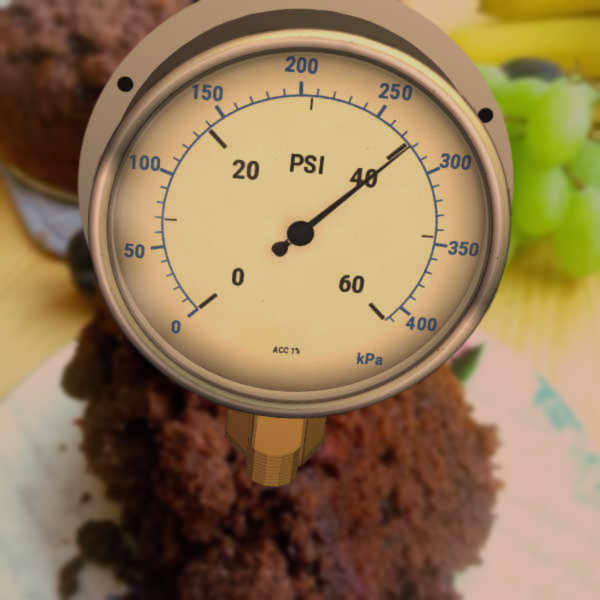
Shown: **40** psi
